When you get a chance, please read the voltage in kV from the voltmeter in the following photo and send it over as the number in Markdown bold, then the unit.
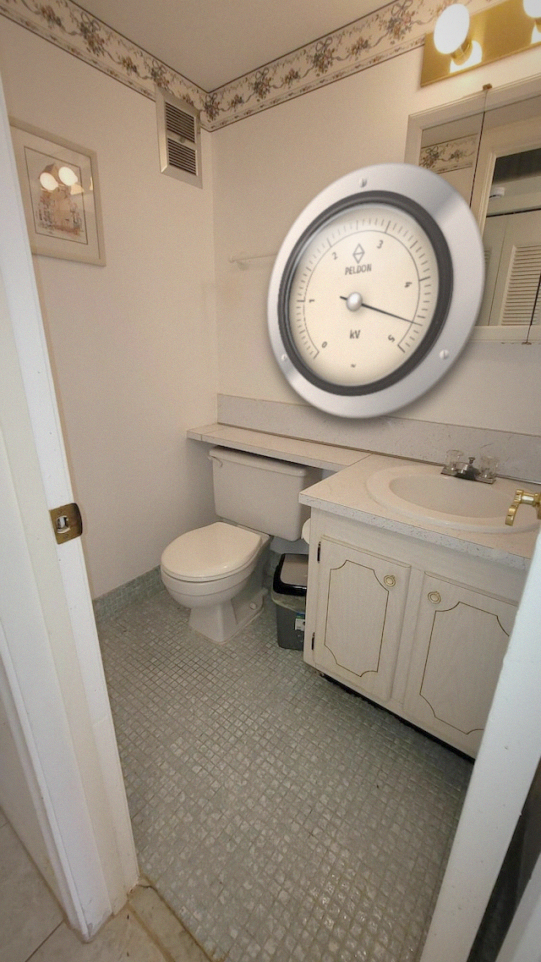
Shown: **4.6** kV
